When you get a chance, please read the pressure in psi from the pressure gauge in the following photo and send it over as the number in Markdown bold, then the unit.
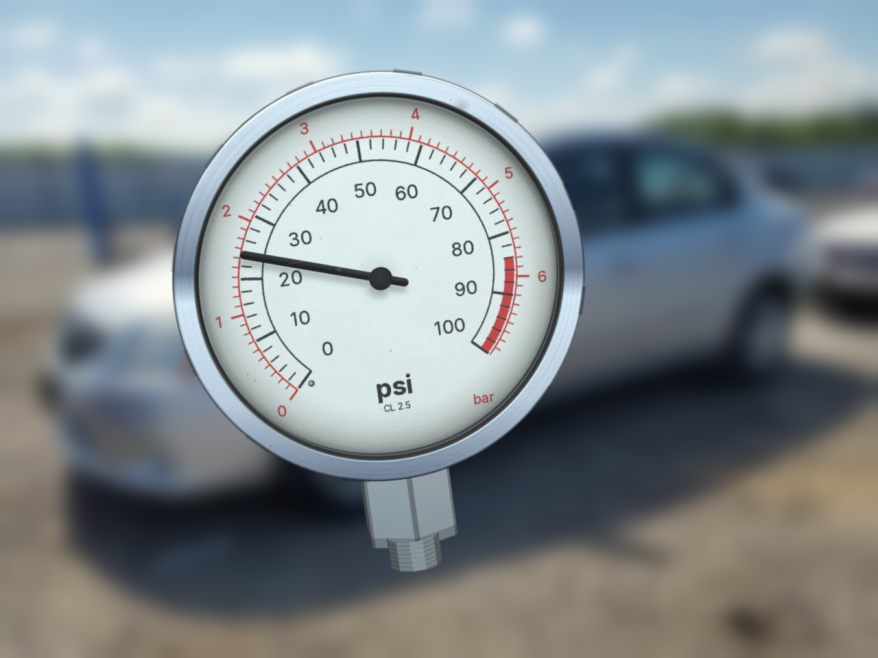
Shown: **24** psi
